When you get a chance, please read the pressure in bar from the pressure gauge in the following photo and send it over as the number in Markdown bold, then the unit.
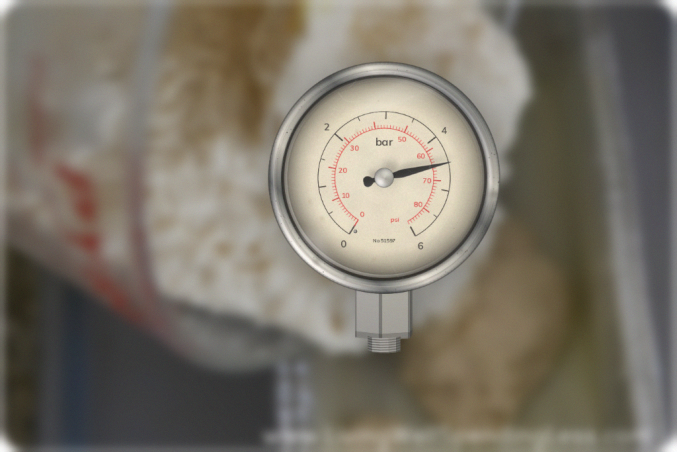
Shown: **4.5** bar
